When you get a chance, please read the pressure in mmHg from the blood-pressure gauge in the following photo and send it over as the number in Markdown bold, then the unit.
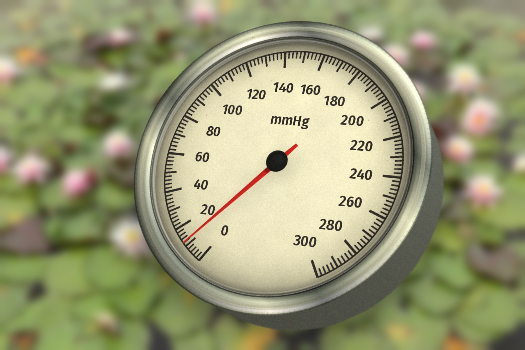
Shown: **10** mmHg
